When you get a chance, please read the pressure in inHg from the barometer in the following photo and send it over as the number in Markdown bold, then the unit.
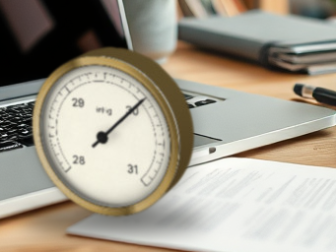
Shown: **30** inHg
